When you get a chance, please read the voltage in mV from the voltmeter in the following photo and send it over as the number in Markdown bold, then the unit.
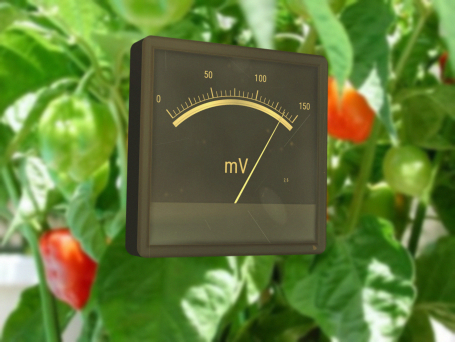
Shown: **135** mV
